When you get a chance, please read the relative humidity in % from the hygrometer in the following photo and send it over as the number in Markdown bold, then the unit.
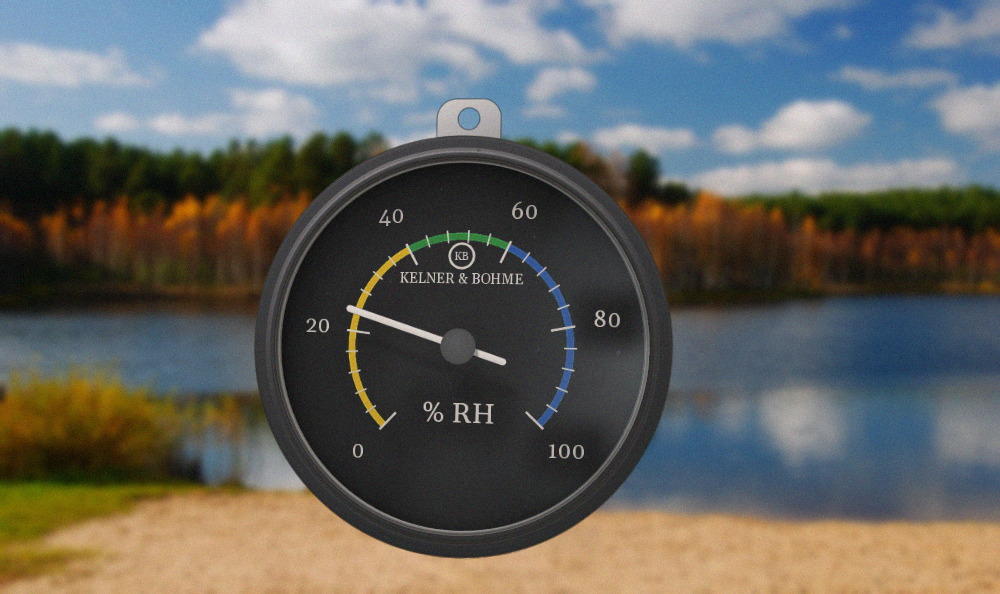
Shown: **24** %
